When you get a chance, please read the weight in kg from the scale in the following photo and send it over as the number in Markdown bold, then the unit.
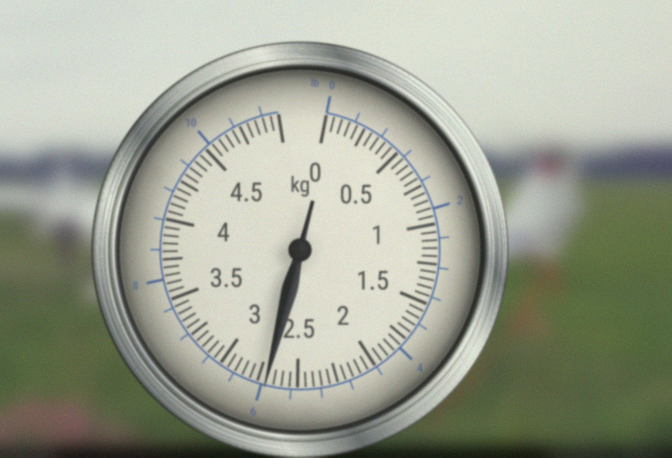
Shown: **2.7** kg
